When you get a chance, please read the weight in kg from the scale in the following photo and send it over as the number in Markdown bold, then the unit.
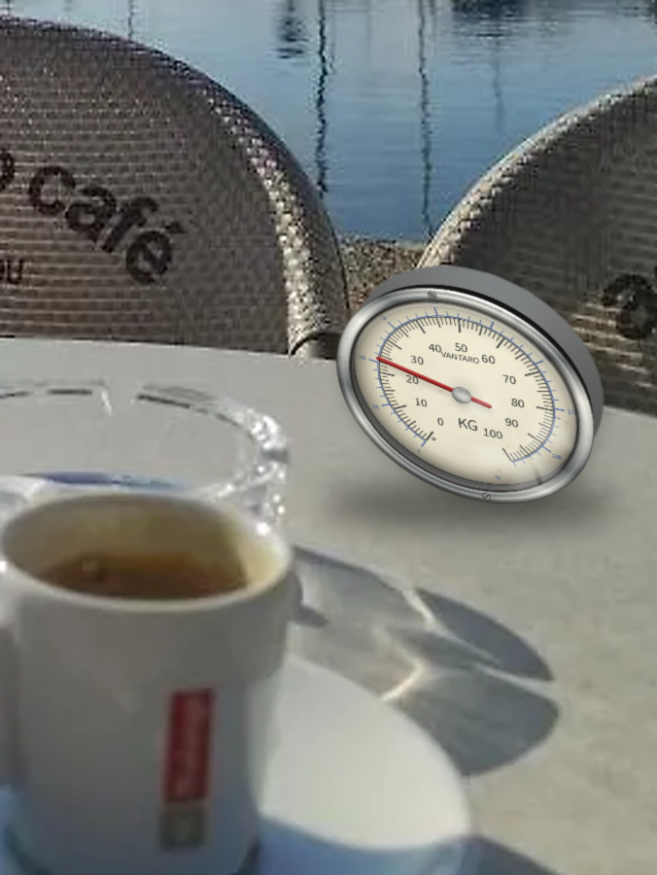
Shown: **25** kg
